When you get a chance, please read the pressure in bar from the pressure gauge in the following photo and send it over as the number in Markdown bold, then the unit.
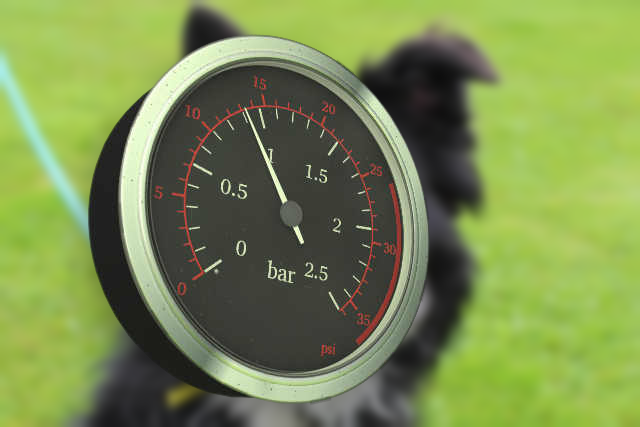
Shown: **0.9** bar
